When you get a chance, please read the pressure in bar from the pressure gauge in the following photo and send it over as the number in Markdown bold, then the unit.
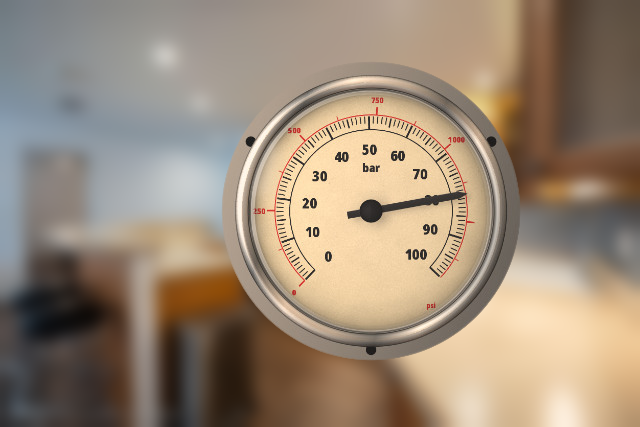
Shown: **80** bar
